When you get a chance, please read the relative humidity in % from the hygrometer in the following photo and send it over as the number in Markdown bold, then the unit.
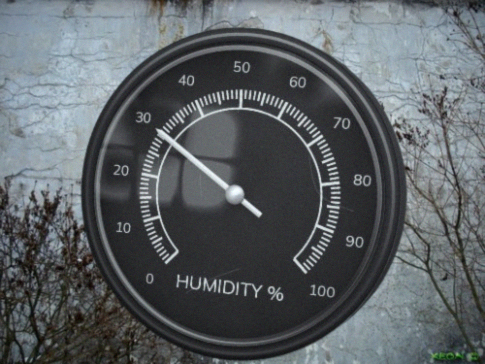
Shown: **30** %
